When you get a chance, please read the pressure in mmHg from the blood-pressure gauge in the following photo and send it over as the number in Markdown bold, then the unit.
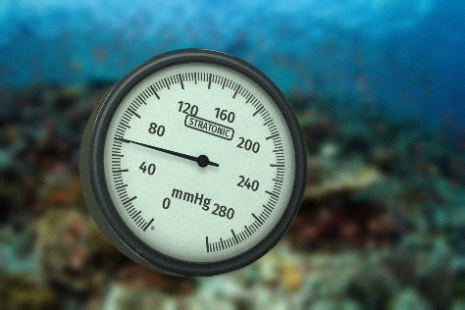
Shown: **60** mmHg
